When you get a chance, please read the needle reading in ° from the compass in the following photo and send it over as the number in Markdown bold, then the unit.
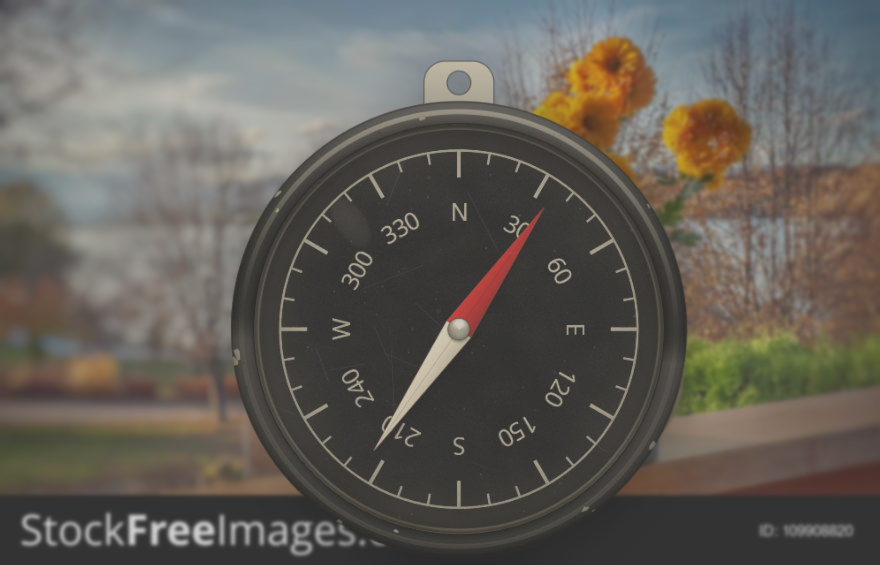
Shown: **35** °
